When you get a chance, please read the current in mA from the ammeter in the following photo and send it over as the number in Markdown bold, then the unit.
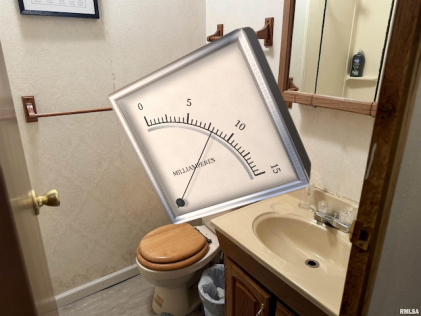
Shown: **8** mA
